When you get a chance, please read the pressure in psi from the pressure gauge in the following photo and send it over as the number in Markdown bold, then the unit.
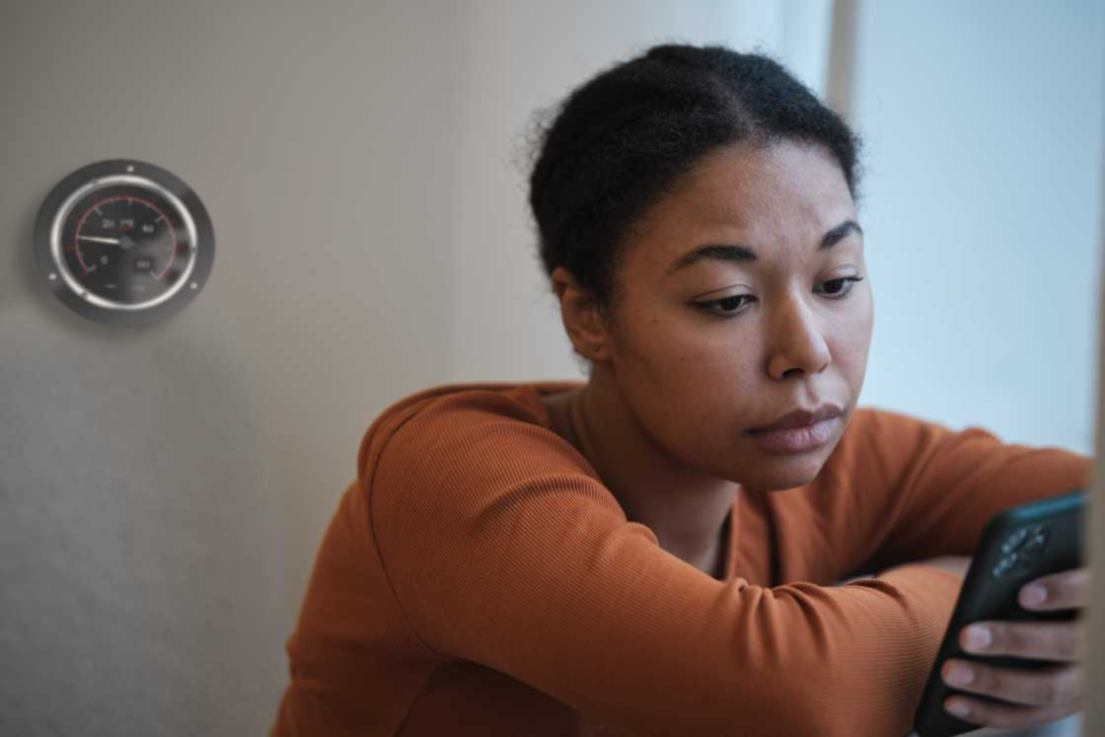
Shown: **10** psi
